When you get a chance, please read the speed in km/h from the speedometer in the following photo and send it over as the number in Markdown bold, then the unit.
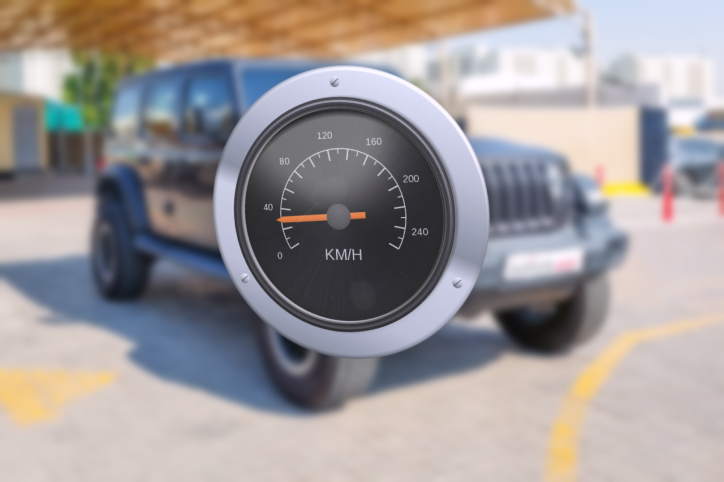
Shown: **30** km/h
